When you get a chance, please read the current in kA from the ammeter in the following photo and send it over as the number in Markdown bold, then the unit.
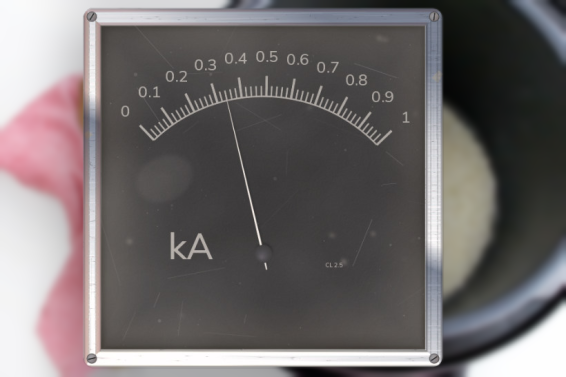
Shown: **0.34** kA
